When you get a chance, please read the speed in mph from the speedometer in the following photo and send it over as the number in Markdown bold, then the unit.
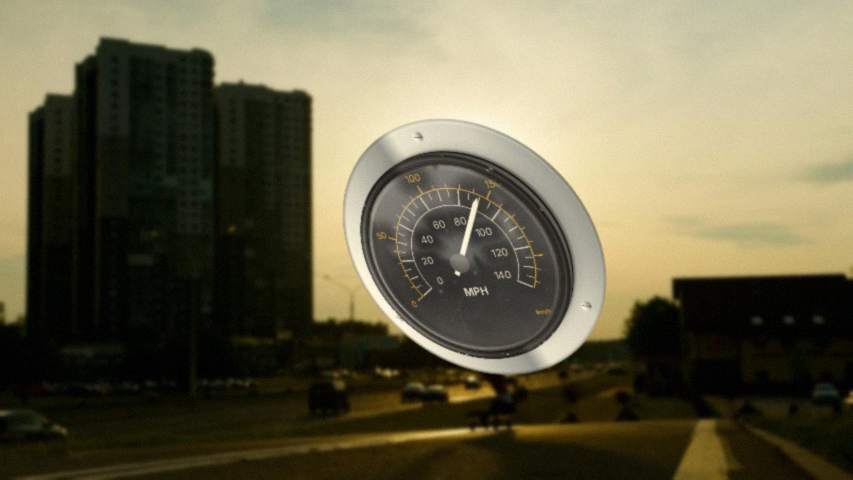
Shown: **90** mph
